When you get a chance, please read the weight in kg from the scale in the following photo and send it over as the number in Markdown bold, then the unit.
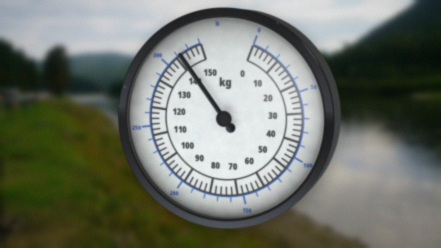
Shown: **142** kg
